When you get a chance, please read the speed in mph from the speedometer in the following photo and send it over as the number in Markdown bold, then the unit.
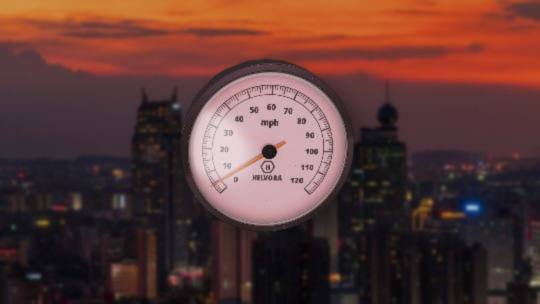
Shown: **5** mph
